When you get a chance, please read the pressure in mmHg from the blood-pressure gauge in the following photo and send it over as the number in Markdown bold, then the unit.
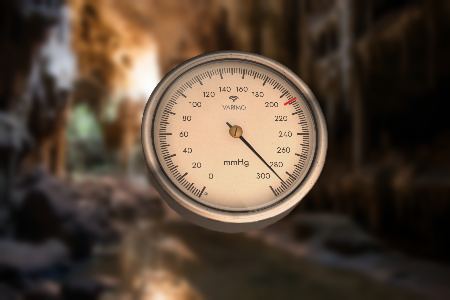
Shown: **290** mmHg
